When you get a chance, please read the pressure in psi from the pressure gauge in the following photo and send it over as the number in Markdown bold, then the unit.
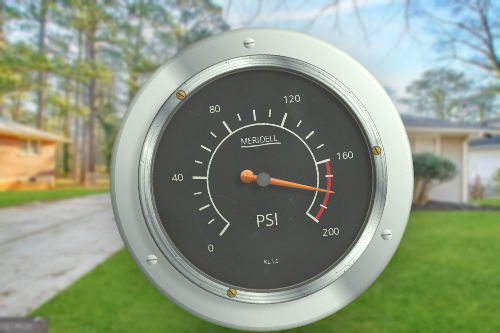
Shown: **180** psi
